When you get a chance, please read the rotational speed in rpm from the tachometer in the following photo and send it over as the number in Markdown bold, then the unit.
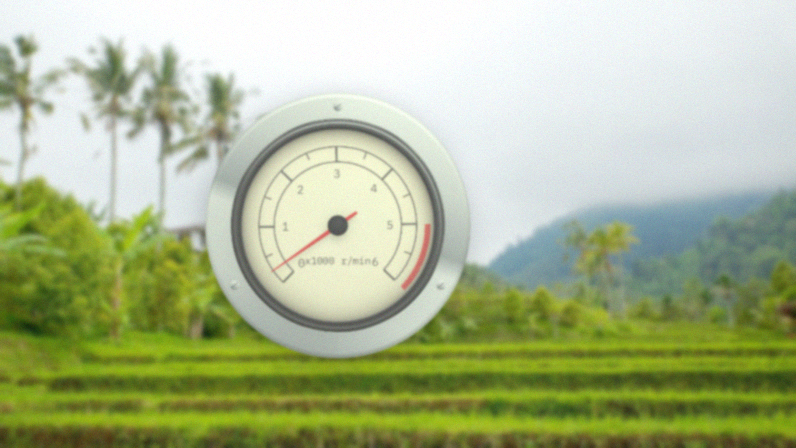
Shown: **250** rpm
